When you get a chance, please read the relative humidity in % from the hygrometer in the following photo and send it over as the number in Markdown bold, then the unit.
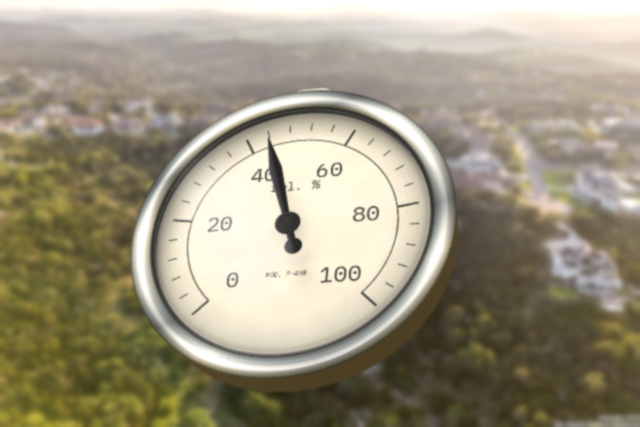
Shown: **44** %
